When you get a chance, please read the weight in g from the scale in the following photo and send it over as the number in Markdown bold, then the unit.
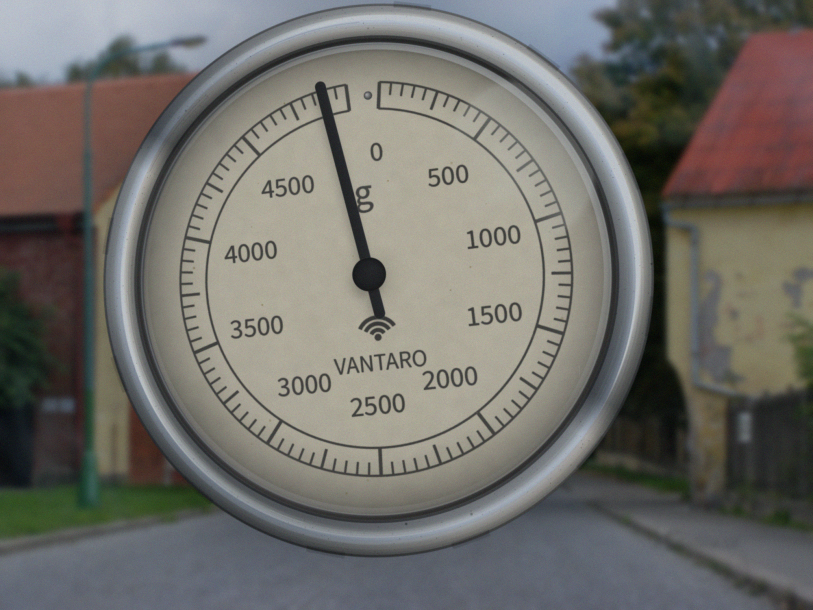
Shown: **4900** g
